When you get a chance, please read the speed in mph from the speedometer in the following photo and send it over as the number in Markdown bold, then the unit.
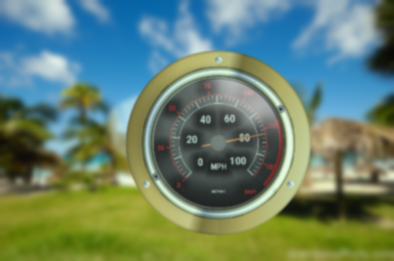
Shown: **80** mph
